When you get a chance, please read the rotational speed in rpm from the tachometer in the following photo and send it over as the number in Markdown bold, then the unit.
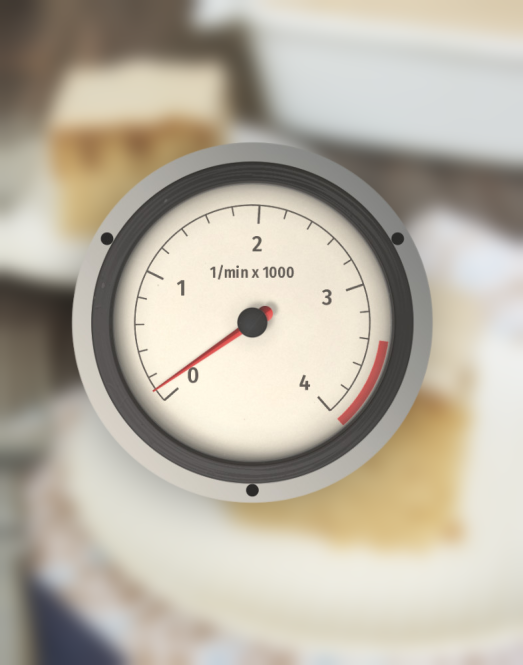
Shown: **100** rpm
